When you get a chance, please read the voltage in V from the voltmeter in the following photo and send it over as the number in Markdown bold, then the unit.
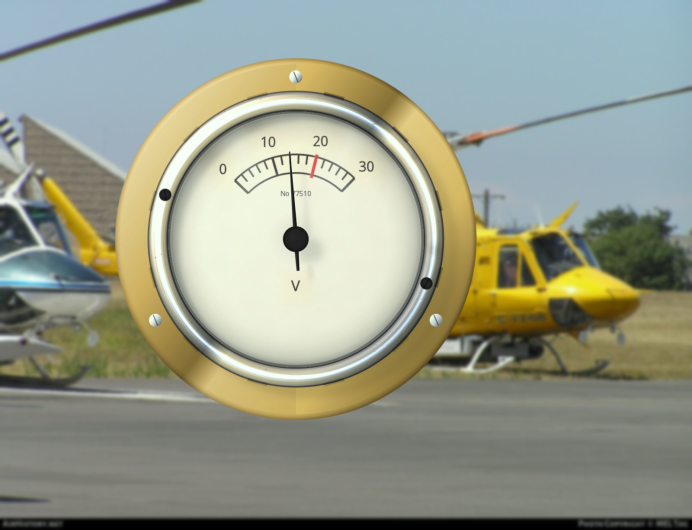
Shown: **14** V
